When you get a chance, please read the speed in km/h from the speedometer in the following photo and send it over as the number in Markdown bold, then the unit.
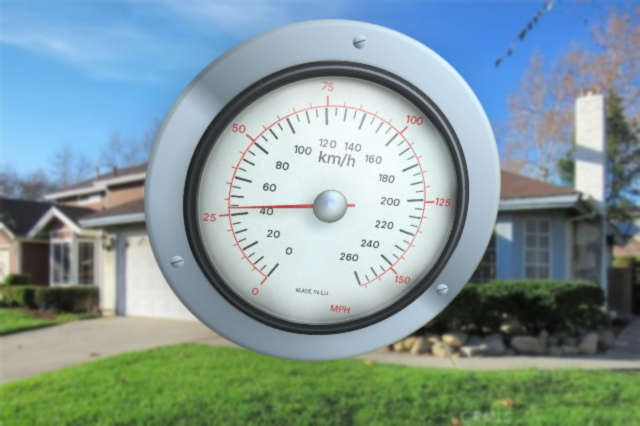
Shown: **45** km/h
